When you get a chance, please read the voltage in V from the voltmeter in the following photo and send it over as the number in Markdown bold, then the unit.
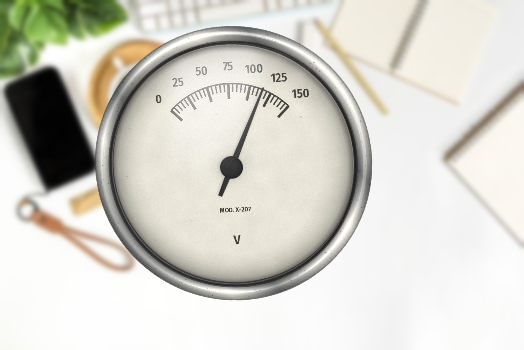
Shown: **115** V
